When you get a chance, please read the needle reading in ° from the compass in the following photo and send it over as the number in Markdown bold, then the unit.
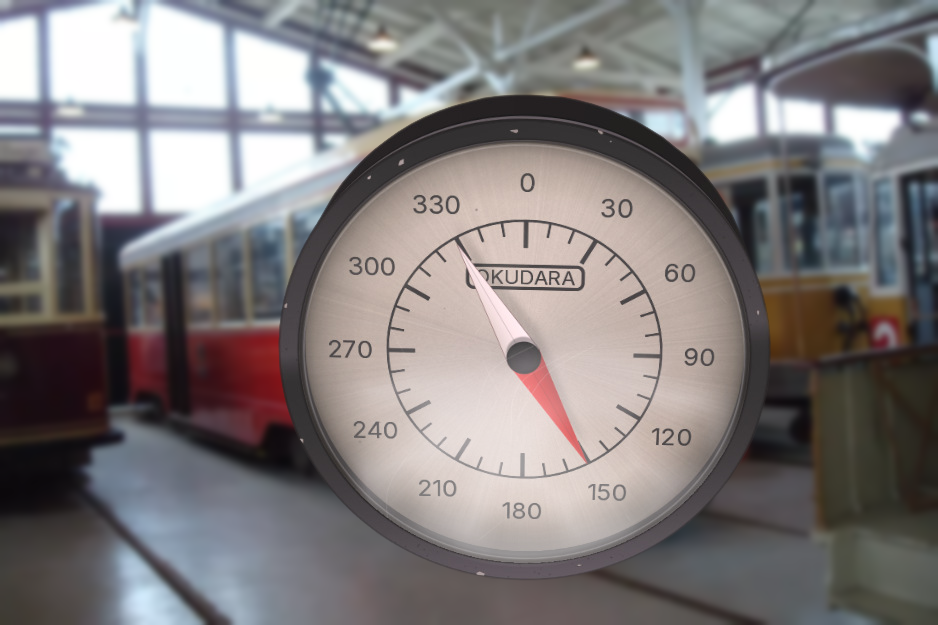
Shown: **150** °
